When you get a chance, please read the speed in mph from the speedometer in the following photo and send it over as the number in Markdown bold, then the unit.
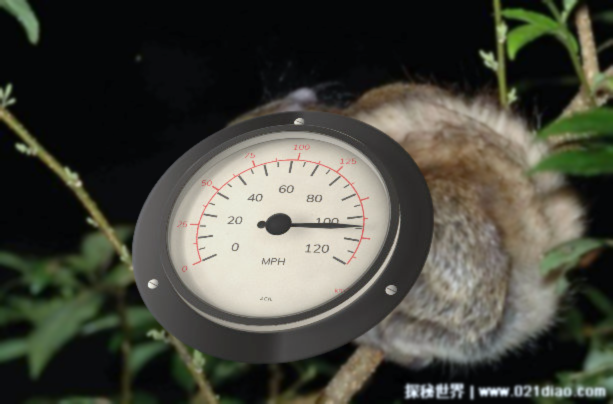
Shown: **105** mph
